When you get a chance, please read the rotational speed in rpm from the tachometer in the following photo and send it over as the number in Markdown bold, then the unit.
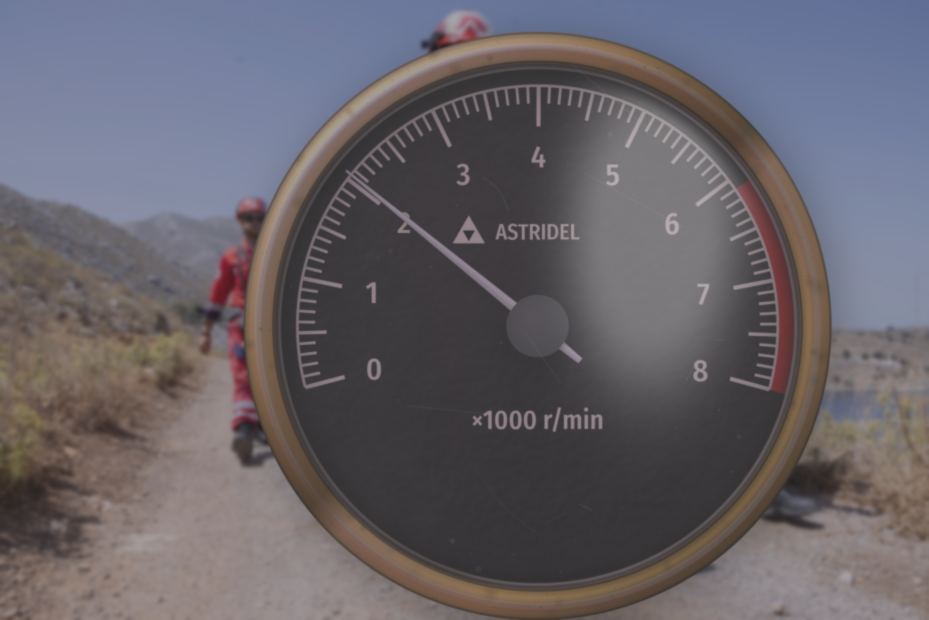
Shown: **2050** rpm
